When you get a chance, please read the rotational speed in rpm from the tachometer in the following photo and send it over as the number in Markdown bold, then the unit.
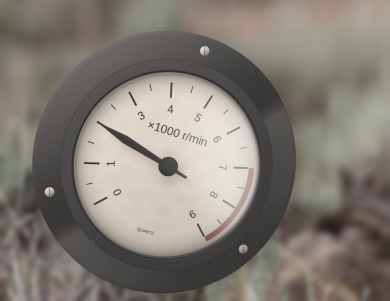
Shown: **2000** rpm
